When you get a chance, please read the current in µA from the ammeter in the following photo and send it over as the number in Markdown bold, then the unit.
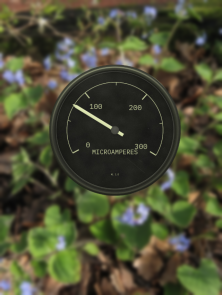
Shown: **75** µA
